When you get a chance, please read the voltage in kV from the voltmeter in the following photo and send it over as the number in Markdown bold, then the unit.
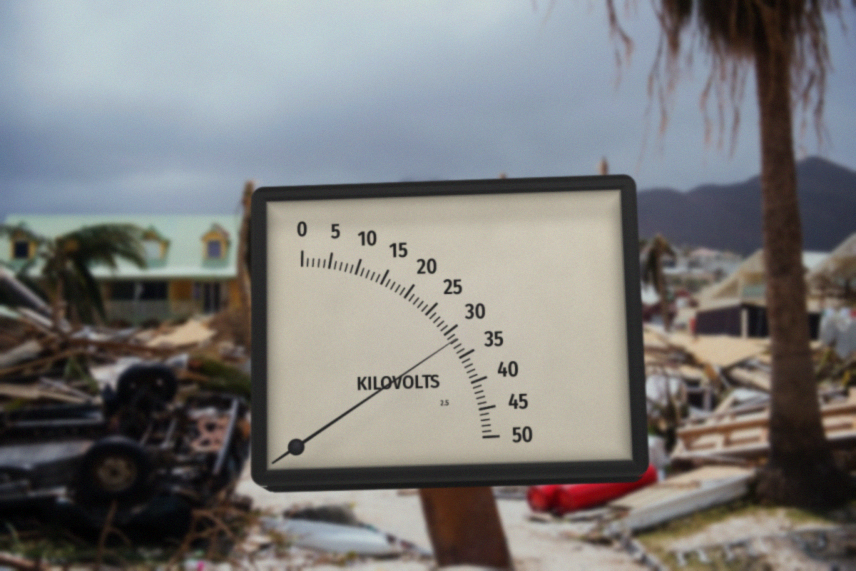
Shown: **32** kV
